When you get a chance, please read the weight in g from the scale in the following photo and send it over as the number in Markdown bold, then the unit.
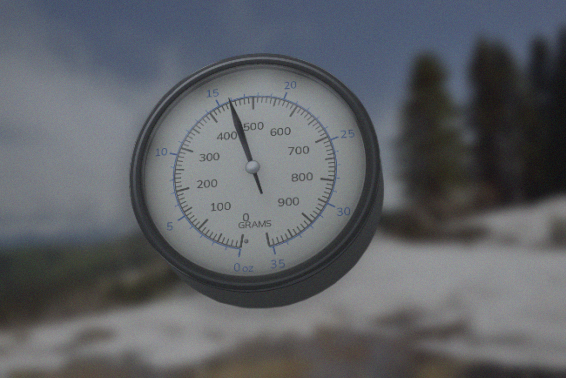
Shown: **450** g
